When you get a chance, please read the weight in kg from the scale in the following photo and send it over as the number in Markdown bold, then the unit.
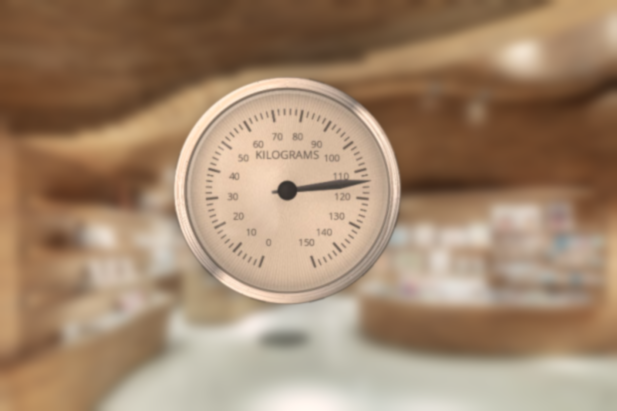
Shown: **114** kg
